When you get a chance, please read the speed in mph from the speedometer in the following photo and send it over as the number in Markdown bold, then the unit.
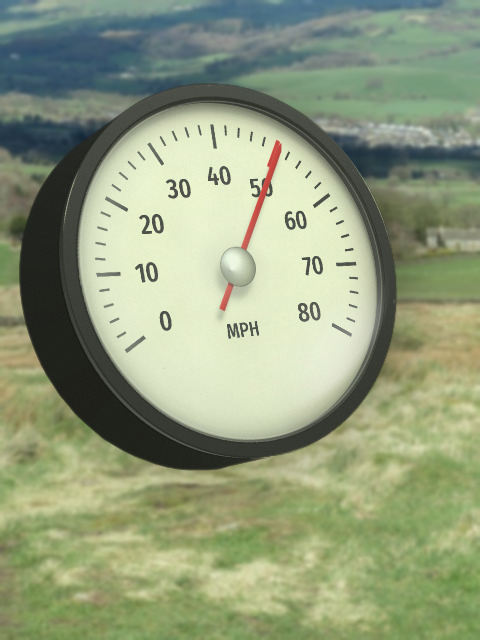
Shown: **50** mph
